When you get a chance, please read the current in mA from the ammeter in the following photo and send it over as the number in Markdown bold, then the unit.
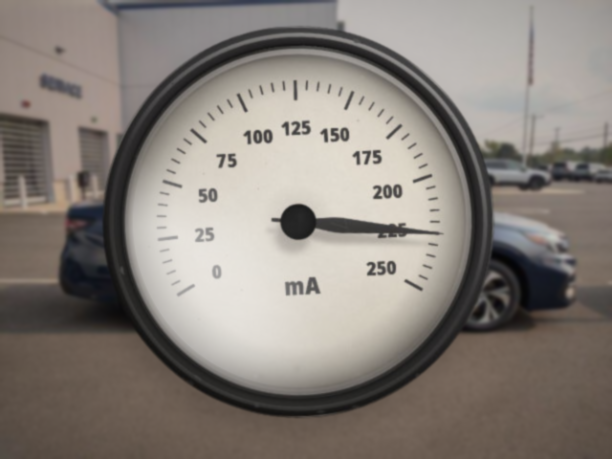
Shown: **225** mA
